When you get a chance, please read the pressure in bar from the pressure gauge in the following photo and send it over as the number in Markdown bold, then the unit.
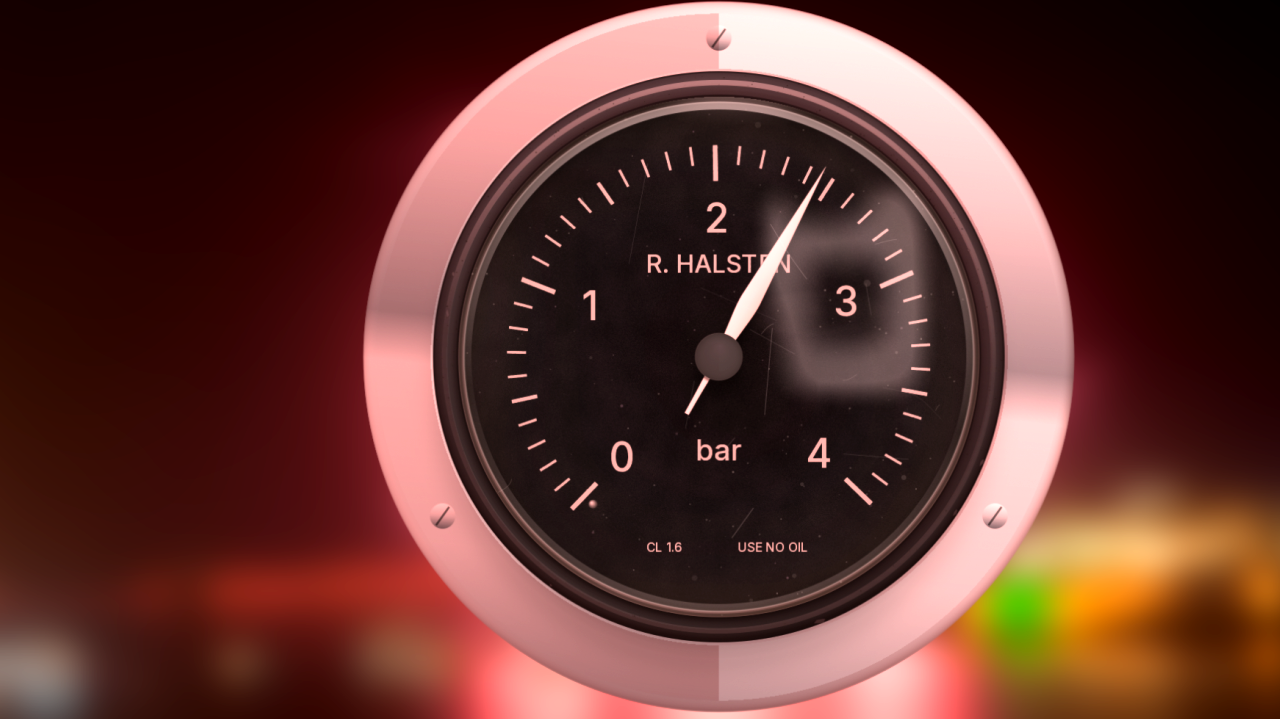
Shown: **2.45** bar
